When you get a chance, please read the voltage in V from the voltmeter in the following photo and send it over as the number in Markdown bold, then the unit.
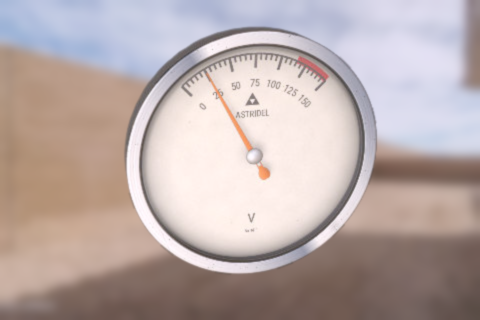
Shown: **25** V
